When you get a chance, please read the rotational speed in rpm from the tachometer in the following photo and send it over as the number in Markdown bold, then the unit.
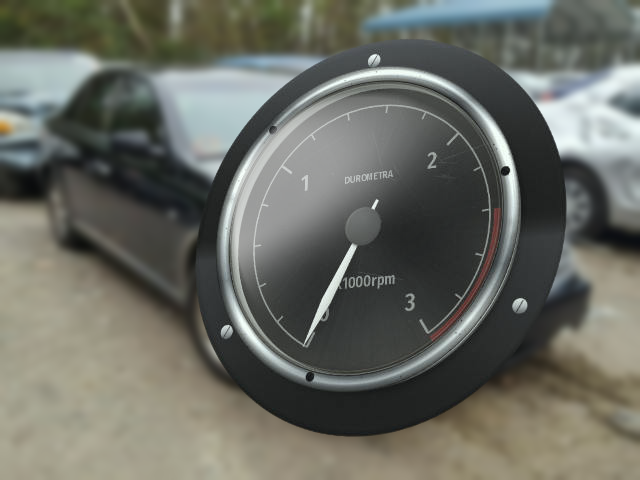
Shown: **0** rpm
